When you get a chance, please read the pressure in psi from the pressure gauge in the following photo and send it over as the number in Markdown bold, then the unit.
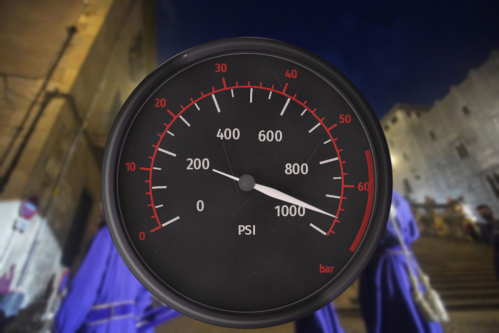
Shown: **950** psi
